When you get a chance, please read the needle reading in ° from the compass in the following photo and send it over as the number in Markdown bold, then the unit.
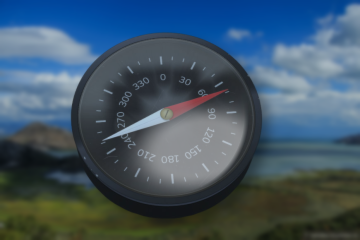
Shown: **70** °
